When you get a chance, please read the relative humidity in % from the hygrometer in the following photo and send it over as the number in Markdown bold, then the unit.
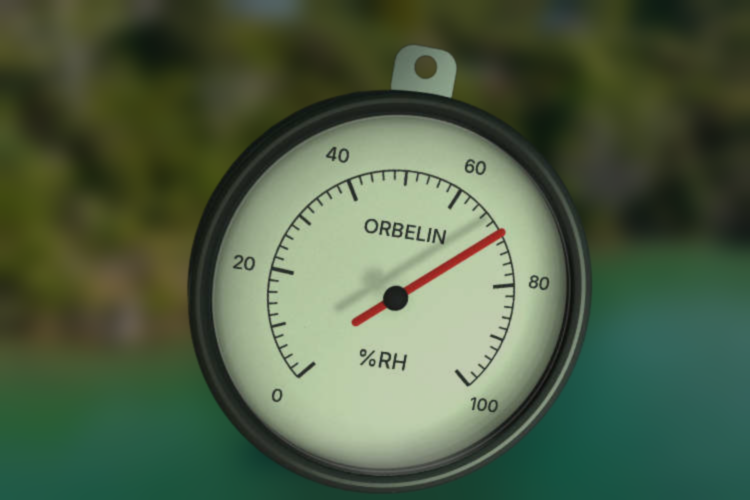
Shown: **70** %
